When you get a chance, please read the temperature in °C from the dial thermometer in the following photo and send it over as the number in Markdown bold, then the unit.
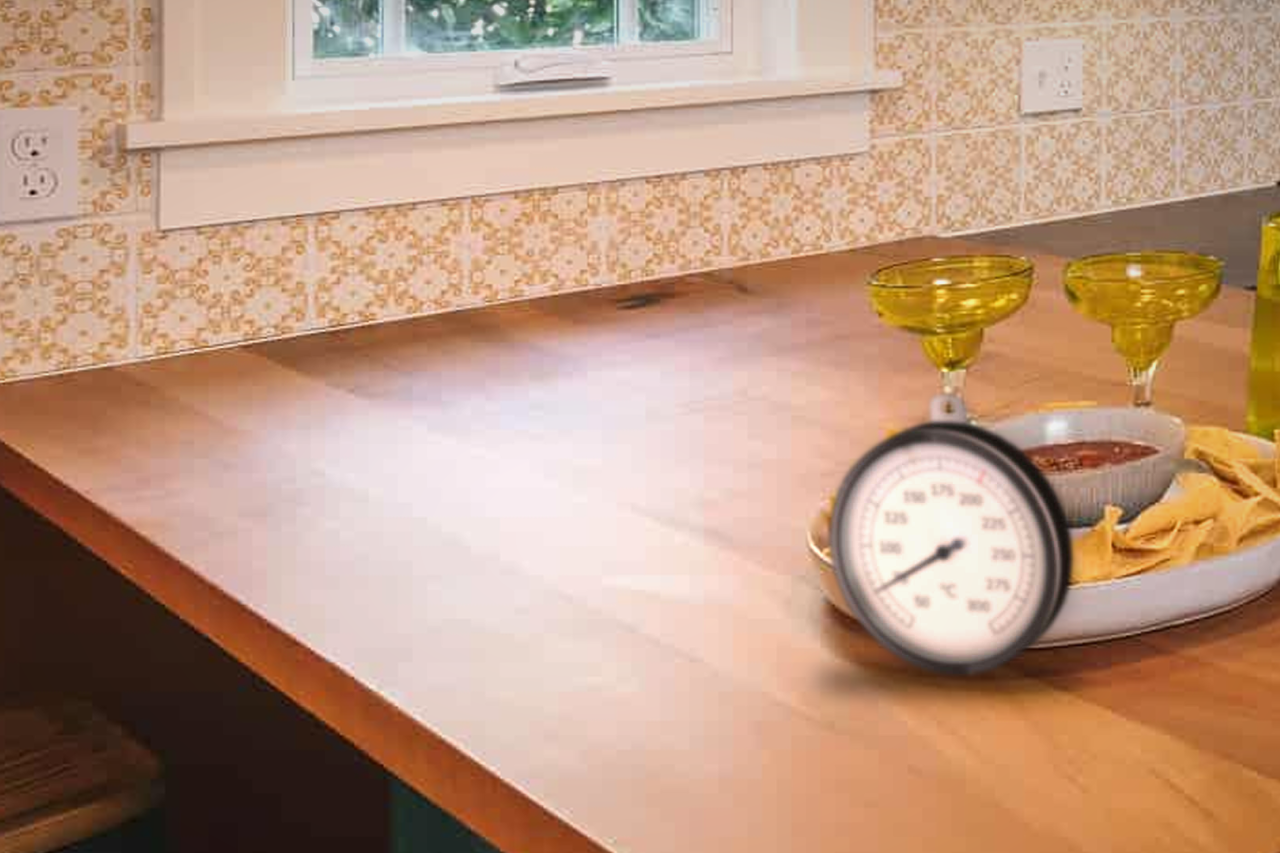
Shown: **75** °C
